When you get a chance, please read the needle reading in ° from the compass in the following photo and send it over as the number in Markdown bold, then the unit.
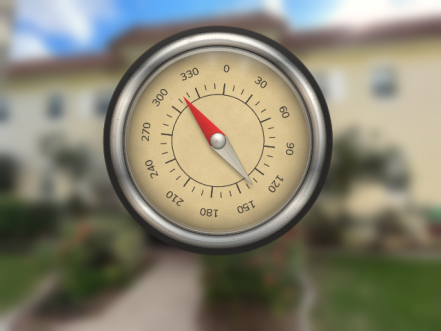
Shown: **315** °
